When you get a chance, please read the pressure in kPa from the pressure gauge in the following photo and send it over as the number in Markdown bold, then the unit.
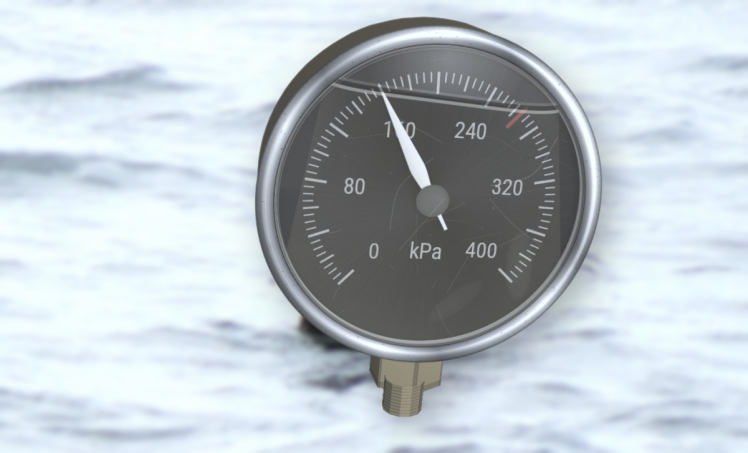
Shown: **160** kPa
